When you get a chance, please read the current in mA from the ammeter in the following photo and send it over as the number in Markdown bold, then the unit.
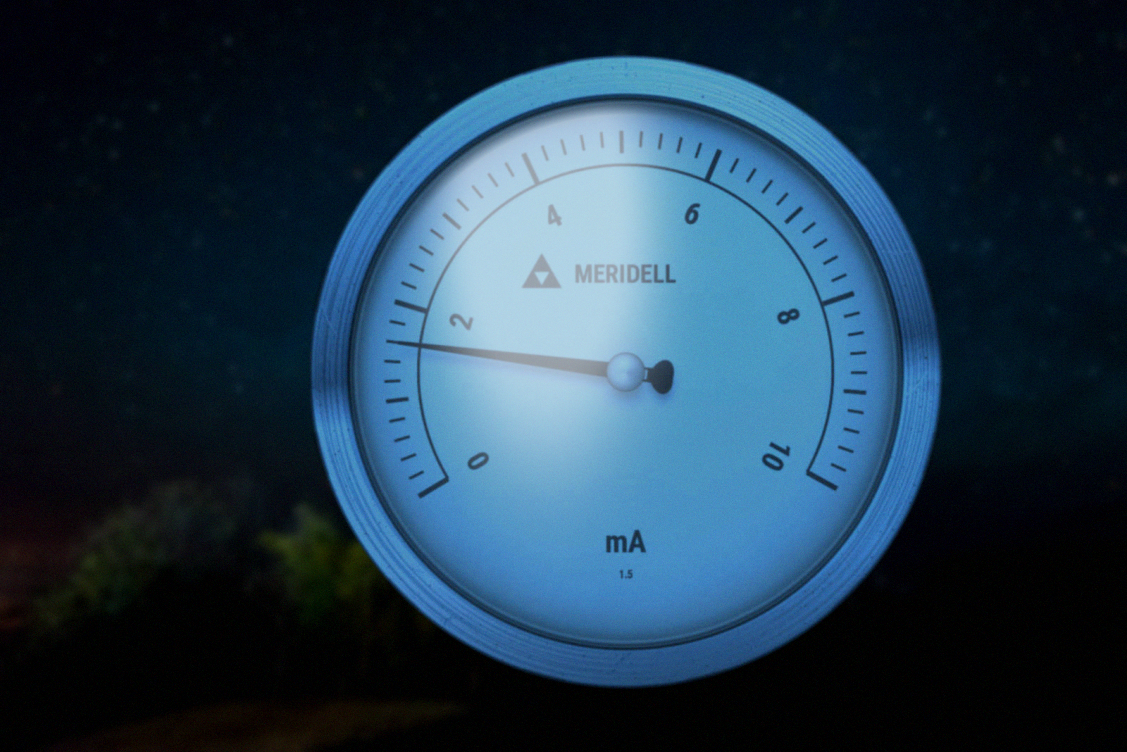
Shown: **1.6** mA
